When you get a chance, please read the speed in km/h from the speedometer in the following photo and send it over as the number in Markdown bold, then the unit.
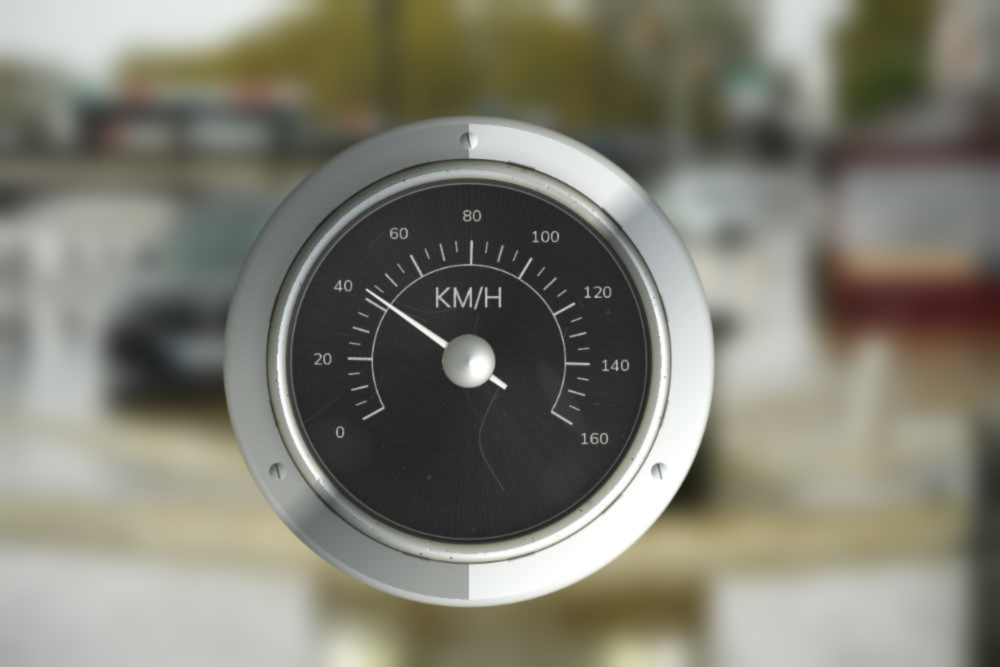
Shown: **42.5** km/h
